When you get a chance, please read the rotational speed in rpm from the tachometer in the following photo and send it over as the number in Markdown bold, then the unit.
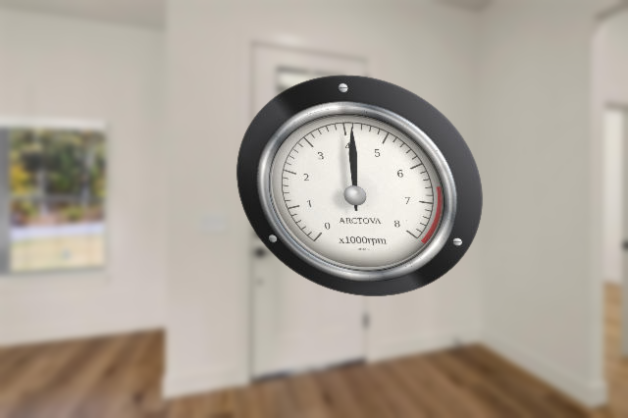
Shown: **4200** rpm
